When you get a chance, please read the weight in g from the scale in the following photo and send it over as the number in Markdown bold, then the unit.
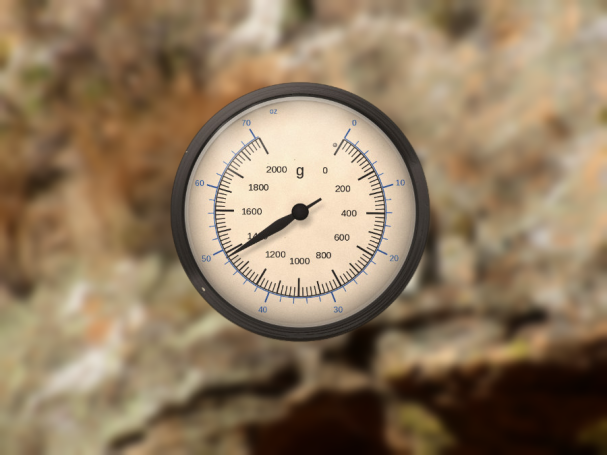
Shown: **1380** g
